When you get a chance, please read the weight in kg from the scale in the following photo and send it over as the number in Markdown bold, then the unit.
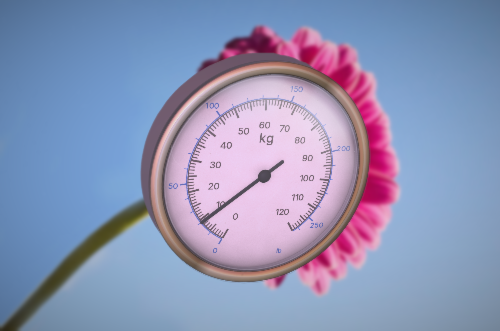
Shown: **10** kg
